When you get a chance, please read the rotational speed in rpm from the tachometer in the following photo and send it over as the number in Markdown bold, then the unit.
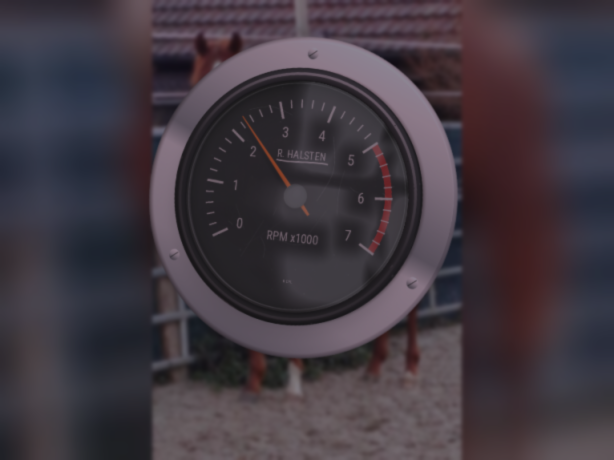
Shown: **2300** rpm
